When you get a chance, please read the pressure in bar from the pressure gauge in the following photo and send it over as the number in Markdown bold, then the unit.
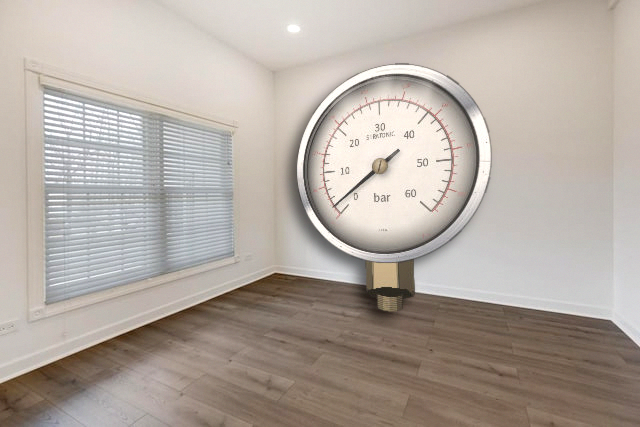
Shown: **2** bar
